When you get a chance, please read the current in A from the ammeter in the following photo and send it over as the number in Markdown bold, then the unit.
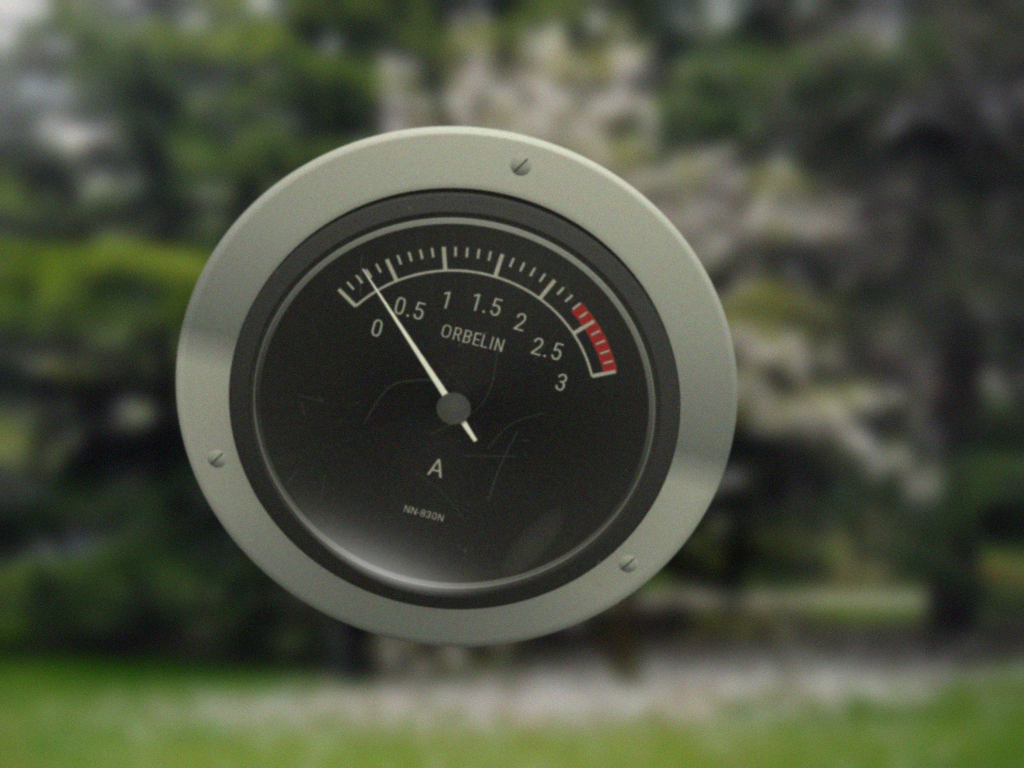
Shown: **0.3** A
